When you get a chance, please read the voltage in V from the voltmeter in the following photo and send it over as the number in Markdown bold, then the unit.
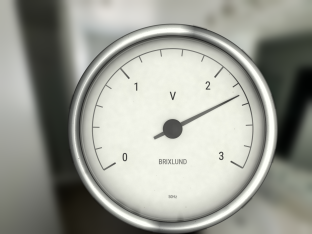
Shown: **2.3** V
